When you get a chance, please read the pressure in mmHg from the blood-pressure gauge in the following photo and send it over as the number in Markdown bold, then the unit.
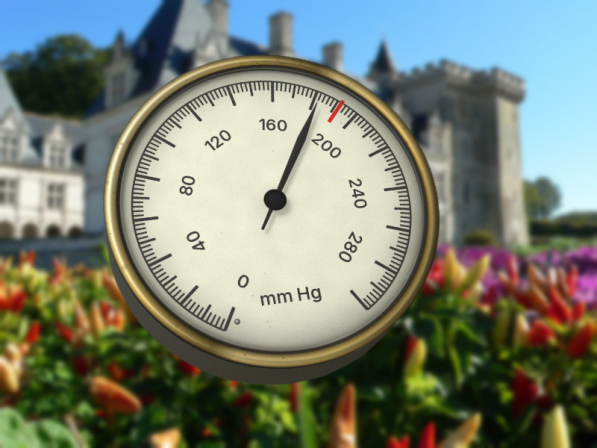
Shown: **182** mmHg
